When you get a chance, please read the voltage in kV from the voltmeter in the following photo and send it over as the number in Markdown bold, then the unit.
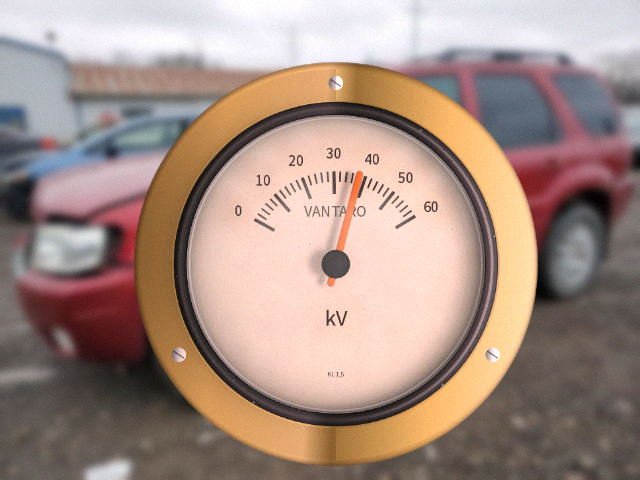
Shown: **38** kV
